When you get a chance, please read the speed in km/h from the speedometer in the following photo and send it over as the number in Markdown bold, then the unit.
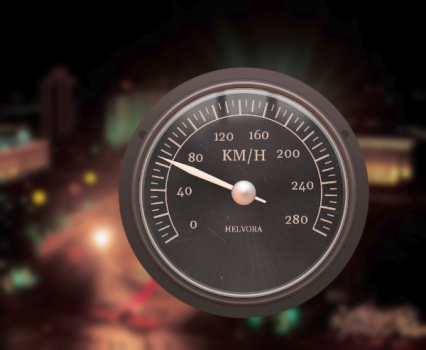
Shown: **65** km/h
